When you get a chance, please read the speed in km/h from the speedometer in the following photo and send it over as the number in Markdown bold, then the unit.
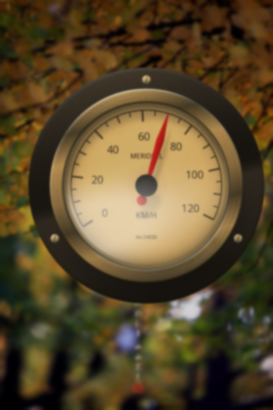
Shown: **70** km/h
